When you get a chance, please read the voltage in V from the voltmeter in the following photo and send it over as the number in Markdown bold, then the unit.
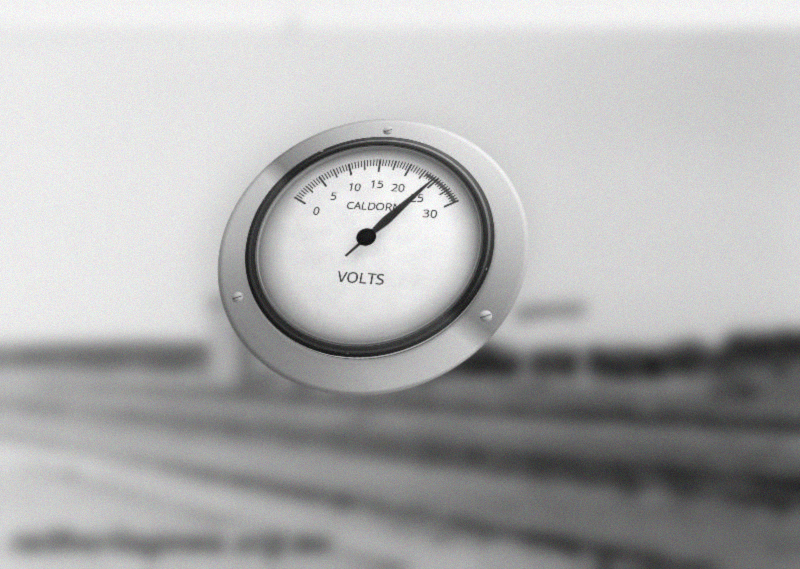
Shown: **25** V
